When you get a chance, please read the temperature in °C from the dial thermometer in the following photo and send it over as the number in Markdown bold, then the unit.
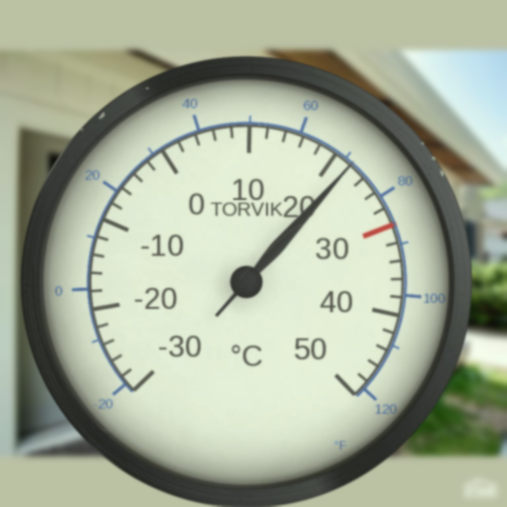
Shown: **22** °C
